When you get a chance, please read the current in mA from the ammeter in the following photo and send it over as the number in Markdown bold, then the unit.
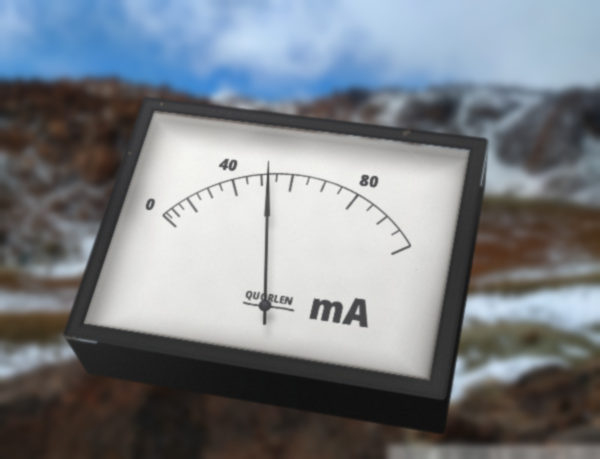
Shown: **52.5** mA
